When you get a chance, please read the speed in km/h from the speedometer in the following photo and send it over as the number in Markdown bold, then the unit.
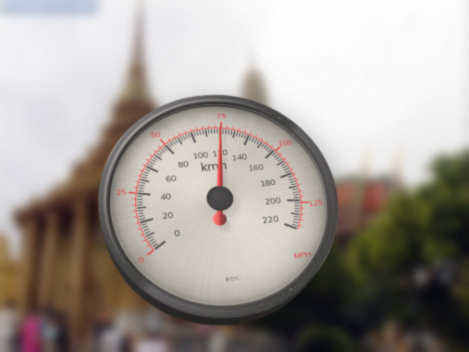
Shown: **120** km/h
